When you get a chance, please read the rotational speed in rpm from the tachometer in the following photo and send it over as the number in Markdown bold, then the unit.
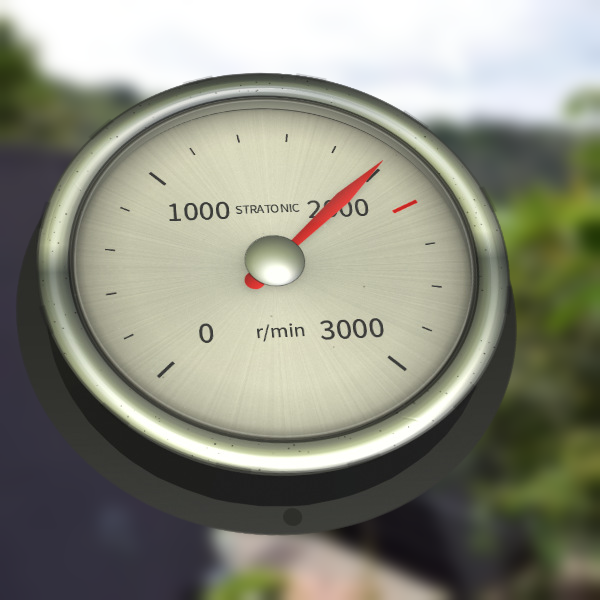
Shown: **2000** rpm
